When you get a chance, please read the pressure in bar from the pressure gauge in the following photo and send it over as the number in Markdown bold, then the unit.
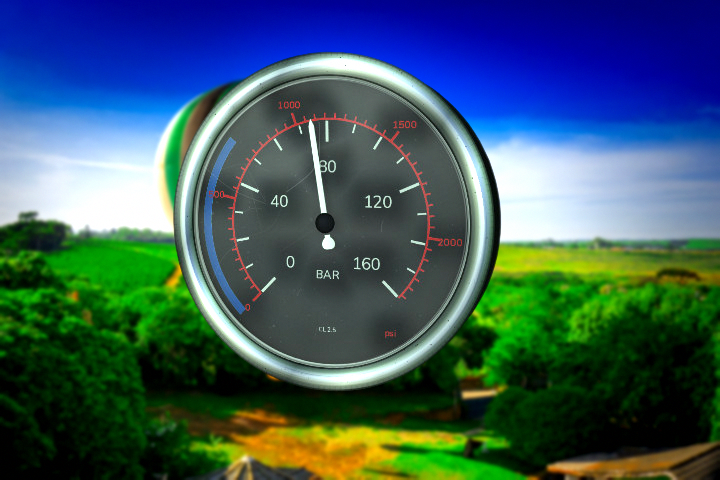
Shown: **75** bar
